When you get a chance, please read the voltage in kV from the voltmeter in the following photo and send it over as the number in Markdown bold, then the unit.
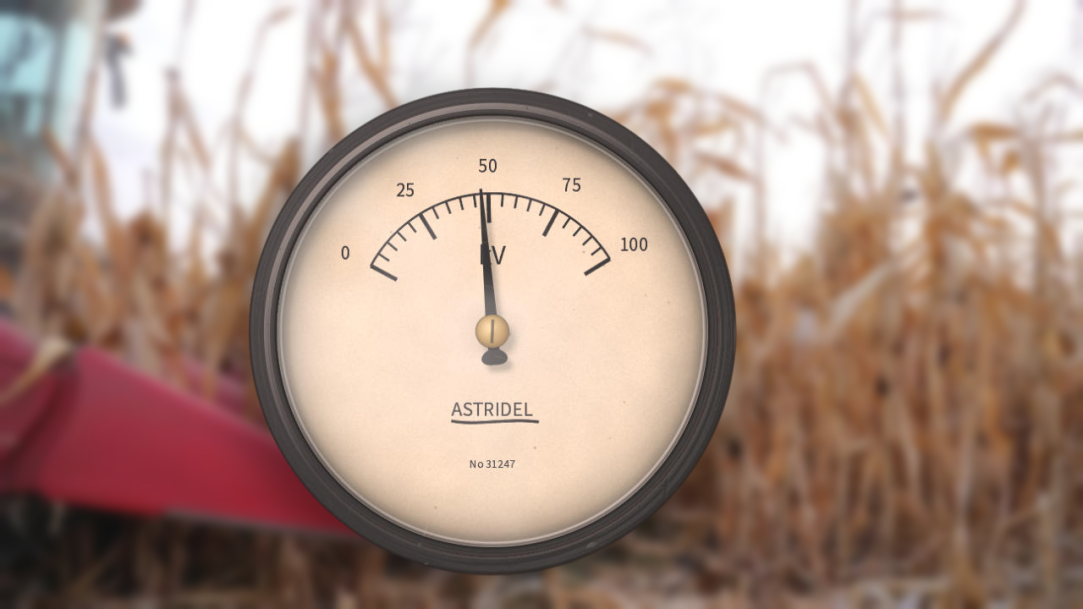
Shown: **47.5** kV
